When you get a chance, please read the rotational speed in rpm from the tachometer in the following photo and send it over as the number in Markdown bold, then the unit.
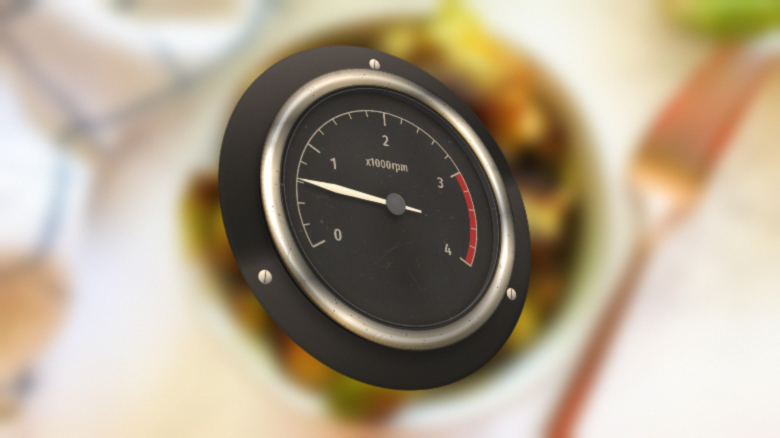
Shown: **600** rpm
